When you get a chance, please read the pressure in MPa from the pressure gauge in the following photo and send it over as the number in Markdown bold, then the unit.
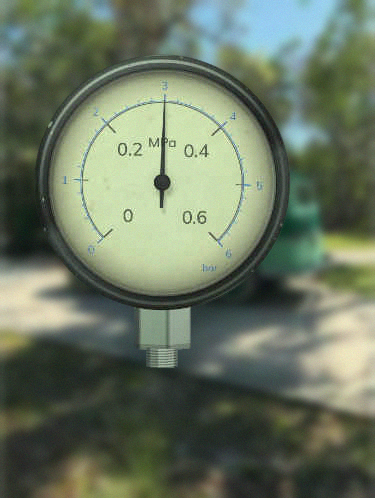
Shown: **0.3** MPa
